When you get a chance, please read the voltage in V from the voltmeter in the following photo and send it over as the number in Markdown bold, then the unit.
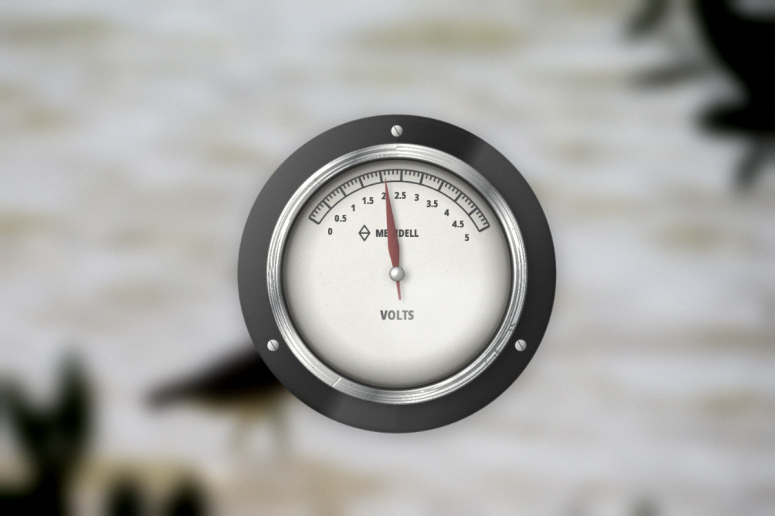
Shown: **2.1** V
